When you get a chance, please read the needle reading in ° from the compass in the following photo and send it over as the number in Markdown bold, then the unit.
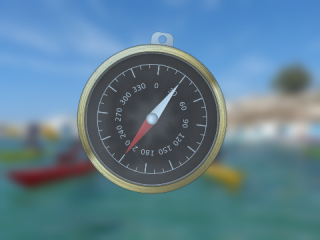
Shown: **210** °
